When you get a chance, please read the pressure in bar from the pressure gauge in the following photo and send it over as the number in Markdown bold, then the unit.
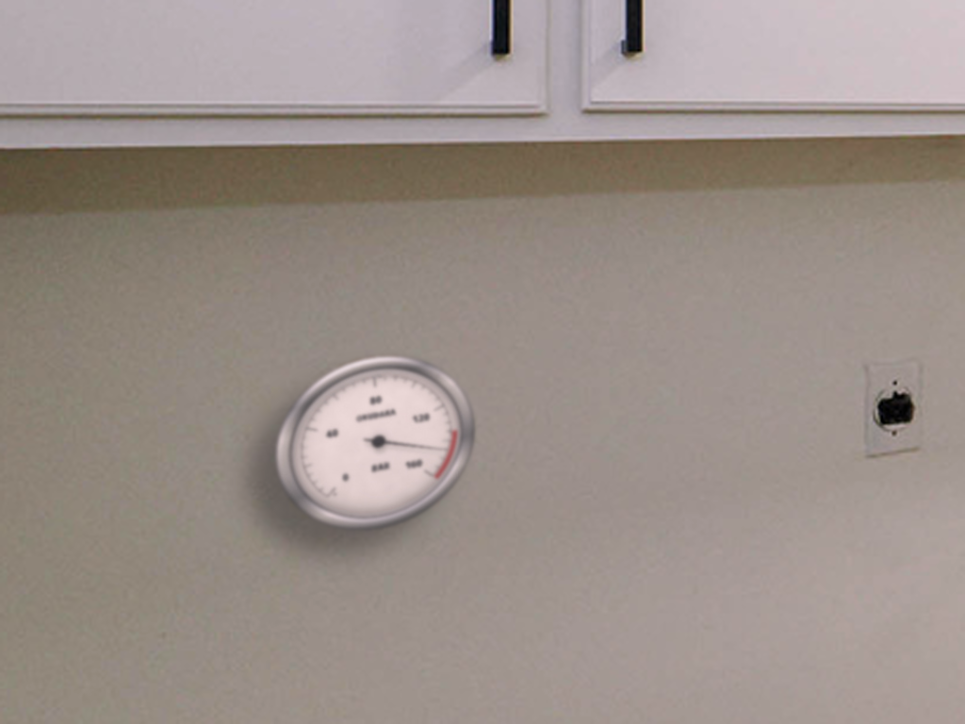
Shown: **145** bar
